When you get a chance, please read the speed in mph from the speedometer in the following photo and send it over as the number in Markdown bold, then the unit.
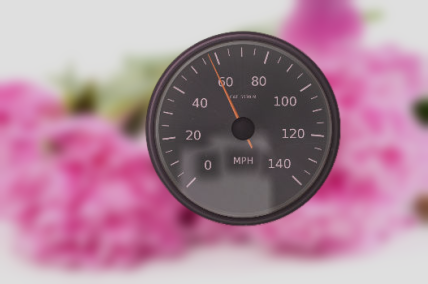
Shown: **57.5** mph
